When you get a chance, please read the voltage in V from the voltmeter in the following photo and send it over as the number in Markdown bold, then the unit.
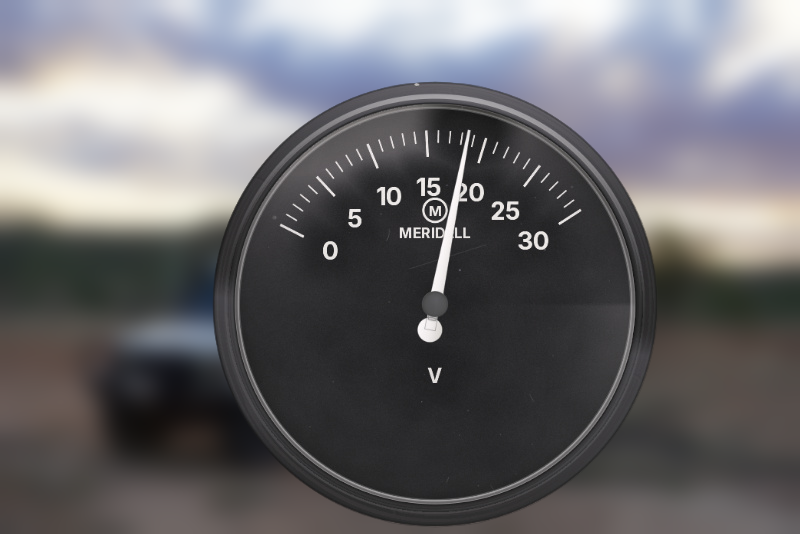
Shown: **18.5** V
